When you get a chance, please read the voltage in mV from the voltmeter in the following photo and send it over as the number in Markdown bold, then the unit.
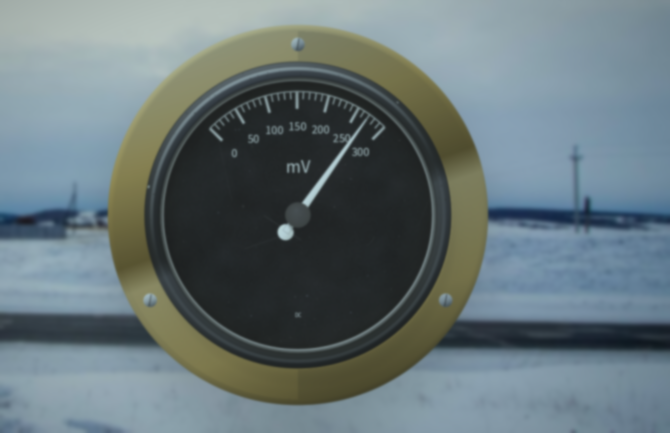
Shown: **270** mV
